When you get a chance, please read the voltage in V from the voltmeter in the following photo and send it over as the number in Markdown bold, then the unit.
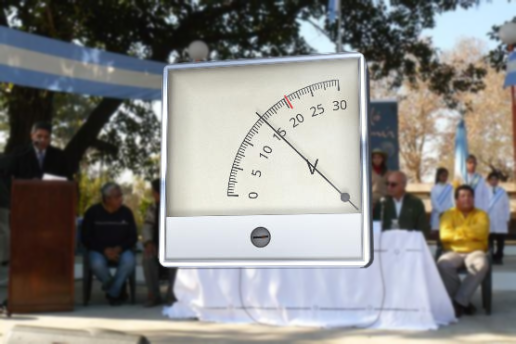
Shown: **15** V
